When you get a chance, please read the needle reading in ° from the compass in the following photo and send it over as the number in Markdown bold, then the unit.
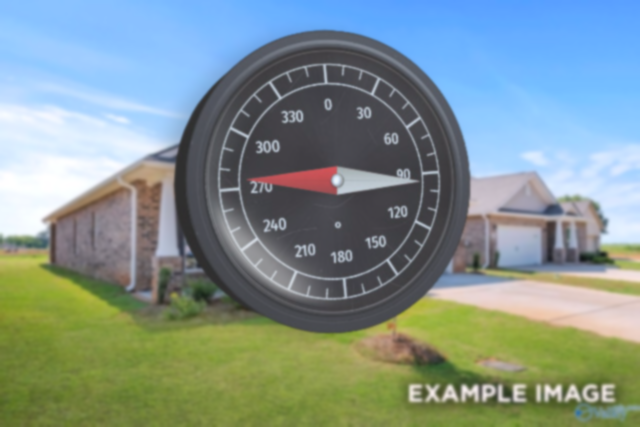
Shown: **275** °
